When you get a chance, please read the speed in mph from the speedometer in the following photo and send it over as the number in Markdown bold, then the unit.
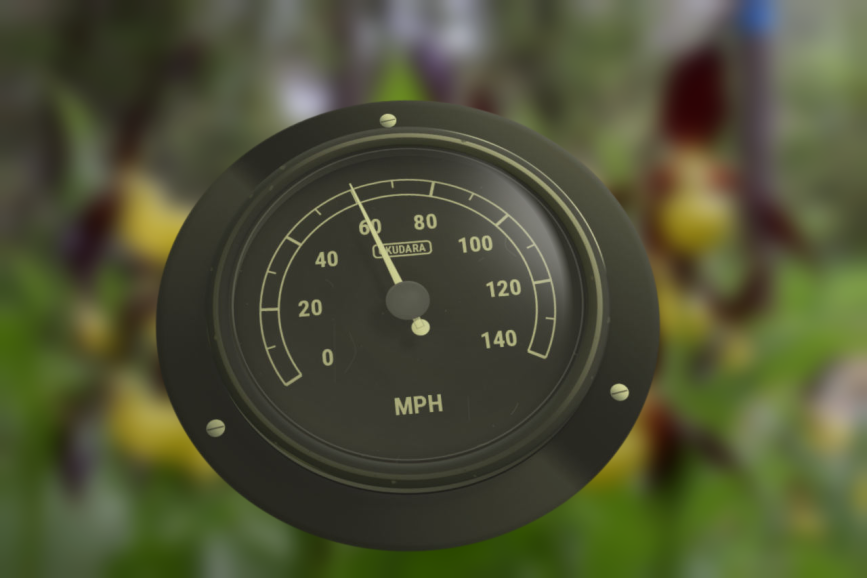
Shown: **60** mph
